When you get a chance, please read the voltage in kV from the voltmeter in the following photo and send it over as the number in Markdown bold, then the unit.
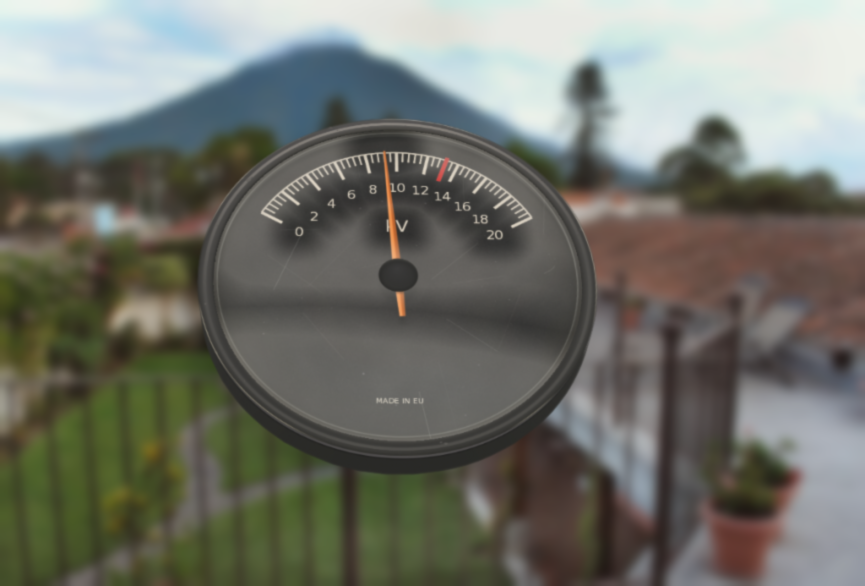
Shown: **9.2** kV
